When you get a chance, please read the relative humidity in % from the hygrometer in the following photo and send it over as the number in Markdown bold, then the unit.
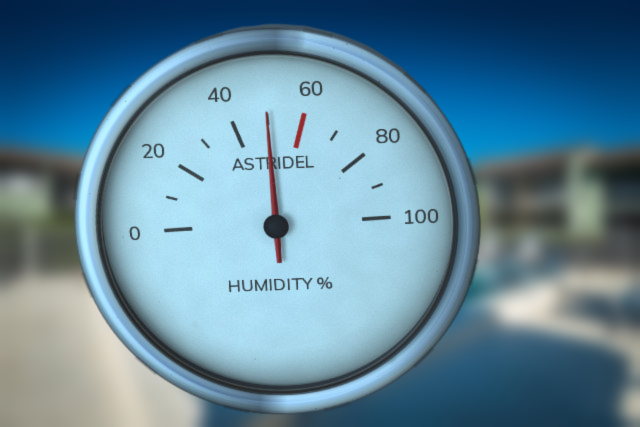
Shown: **50** %
